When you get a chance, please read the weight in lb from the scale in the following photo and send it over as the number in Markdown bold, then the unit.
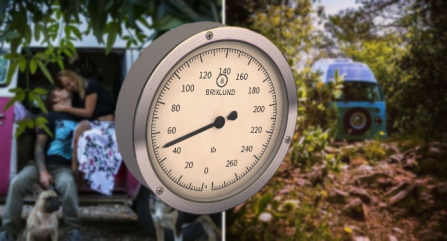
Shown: **50** lb
